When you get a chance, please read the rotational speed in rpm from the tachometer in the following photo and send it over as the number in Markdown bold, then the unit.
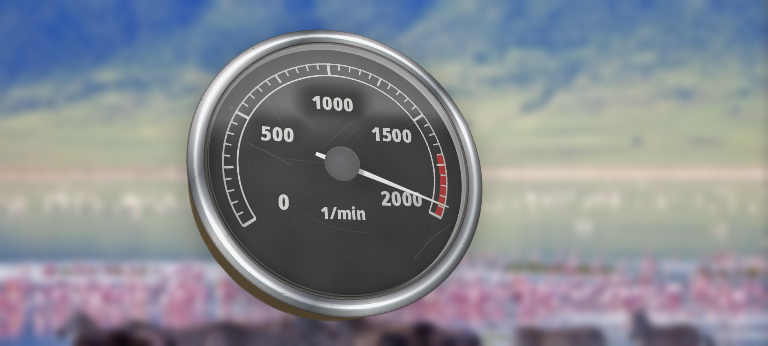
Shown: **1950** rpm
